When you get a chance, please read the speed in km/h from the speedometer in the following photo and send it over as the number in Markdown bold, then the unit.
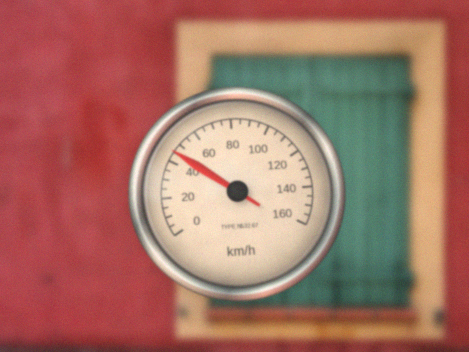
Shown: **45** km/h
